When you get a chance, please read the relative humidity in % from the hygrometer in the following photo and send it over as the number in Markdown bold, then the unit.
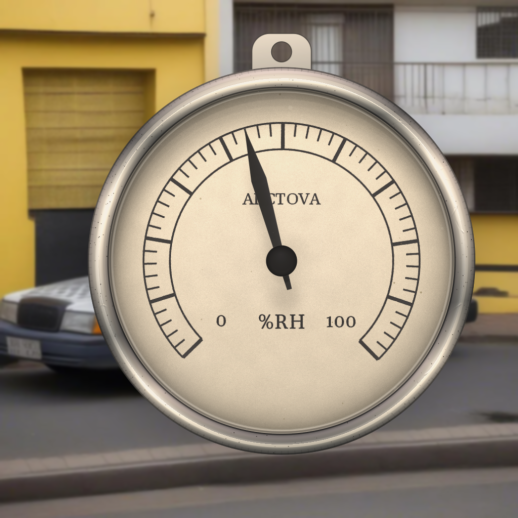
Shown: **44** %
